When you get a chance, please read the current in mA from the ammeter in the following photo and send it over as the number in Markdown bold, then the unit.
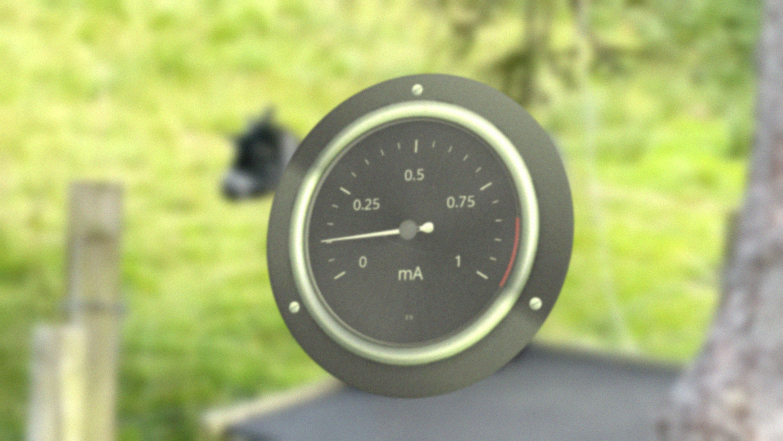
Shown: **0.1** mA
